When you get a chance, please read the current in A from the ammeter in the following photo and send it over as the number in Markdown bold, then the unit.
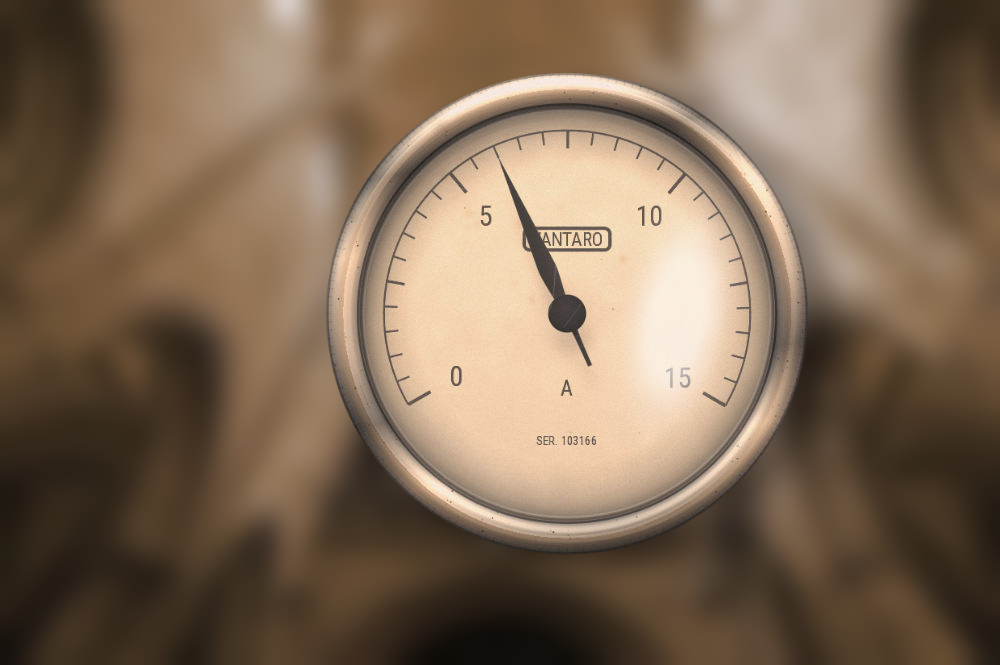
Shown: **6** A
